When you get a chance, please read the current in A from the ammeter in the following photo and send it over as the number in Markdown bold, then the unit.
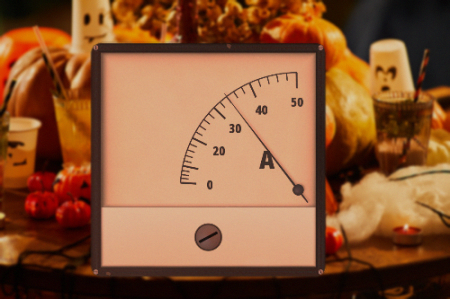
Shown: **34** A
